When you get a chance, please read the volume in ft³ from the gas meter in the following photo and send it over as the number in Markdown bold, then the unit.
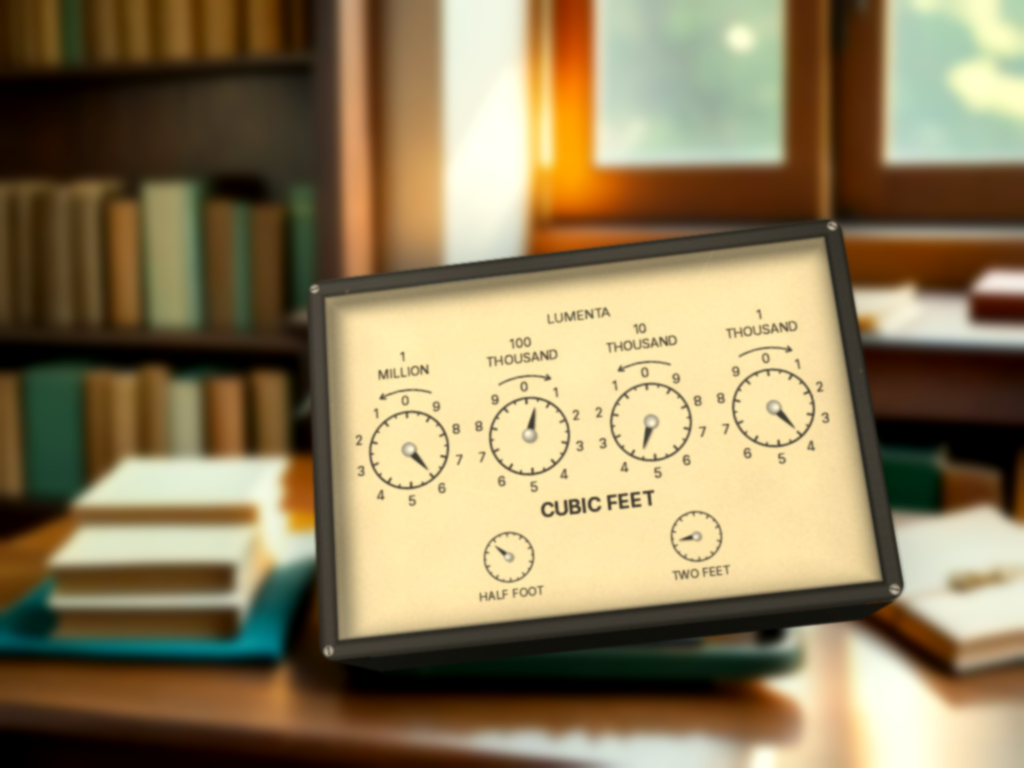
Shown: **604400** ft³
